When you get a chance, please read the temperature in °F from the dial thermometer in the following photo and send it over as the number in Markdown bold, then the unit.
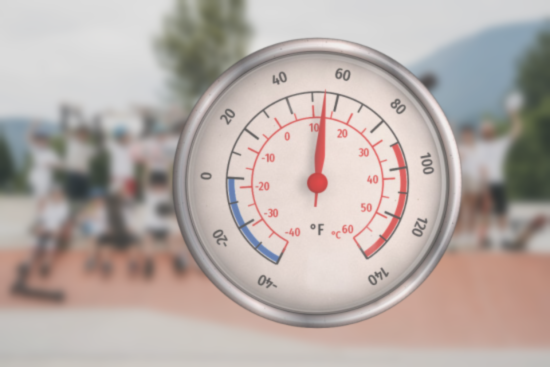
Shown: **55** °F
